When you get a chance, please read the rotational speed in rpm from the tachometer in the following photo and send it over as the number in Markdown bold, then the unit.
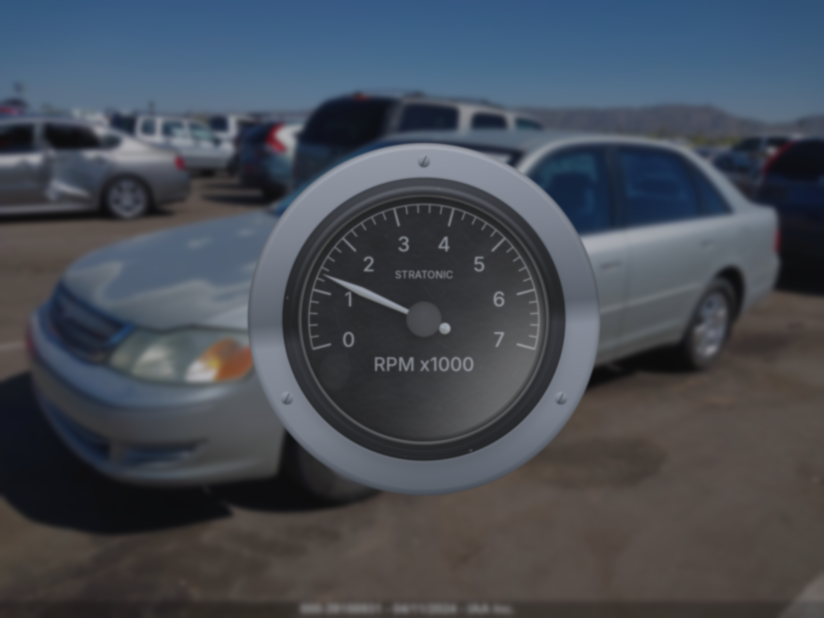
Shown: **1300** rpm
